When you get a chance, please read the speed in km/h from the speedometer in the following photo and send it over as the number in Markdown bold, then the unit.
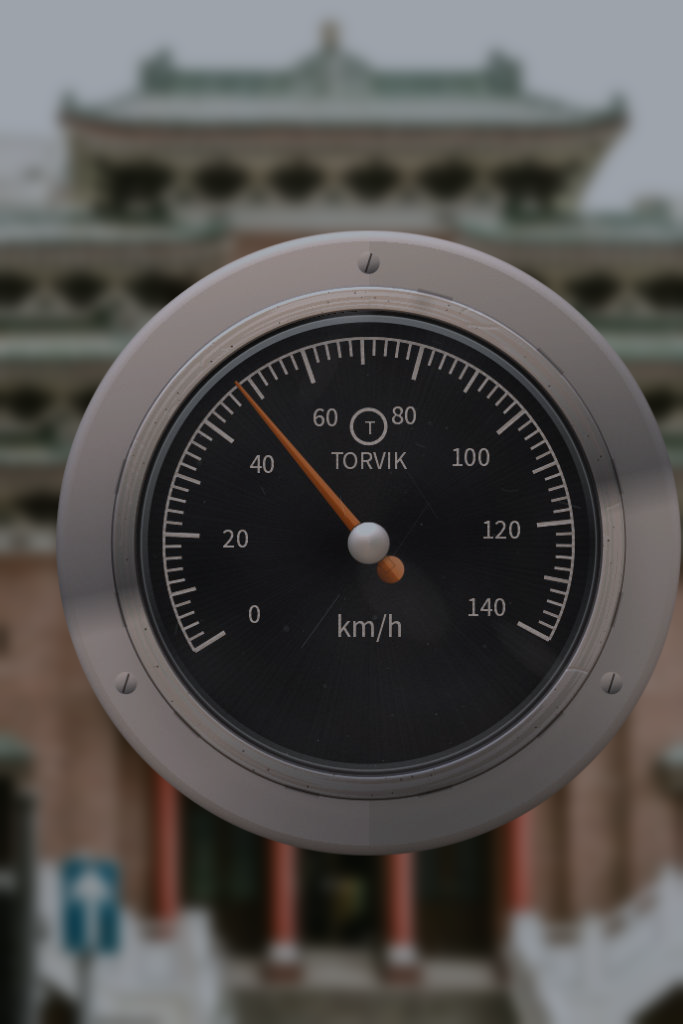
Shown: **48** km/h
